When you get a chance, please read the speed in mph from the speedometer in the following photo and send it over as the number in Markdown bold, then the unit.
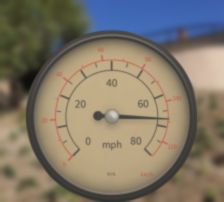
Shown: **67.5** mph
